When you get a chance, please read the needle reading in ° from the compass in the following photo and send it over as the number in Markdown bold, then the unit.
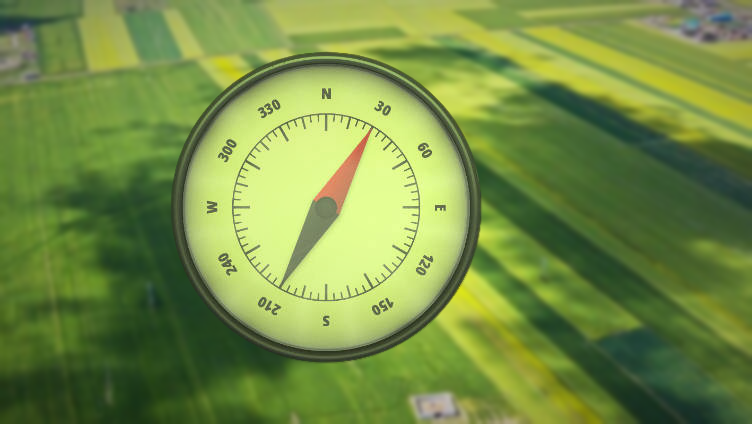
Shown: **30** °
